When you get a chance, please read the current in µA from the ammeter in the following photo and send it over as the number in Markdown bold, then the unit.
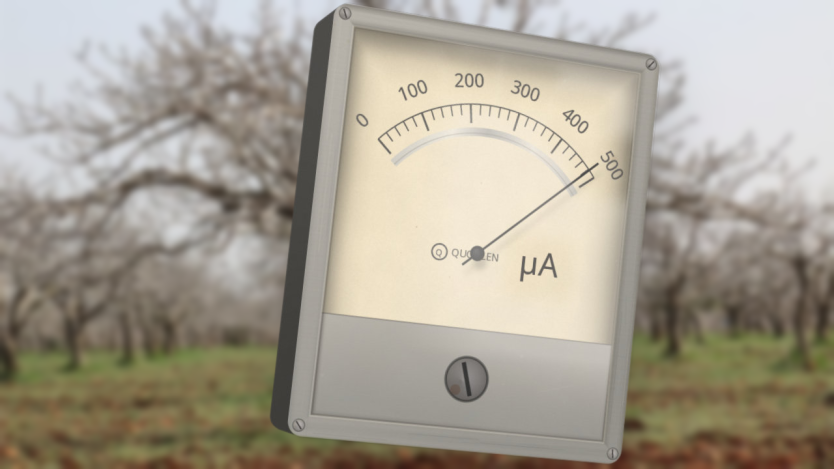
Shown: **480** µA
